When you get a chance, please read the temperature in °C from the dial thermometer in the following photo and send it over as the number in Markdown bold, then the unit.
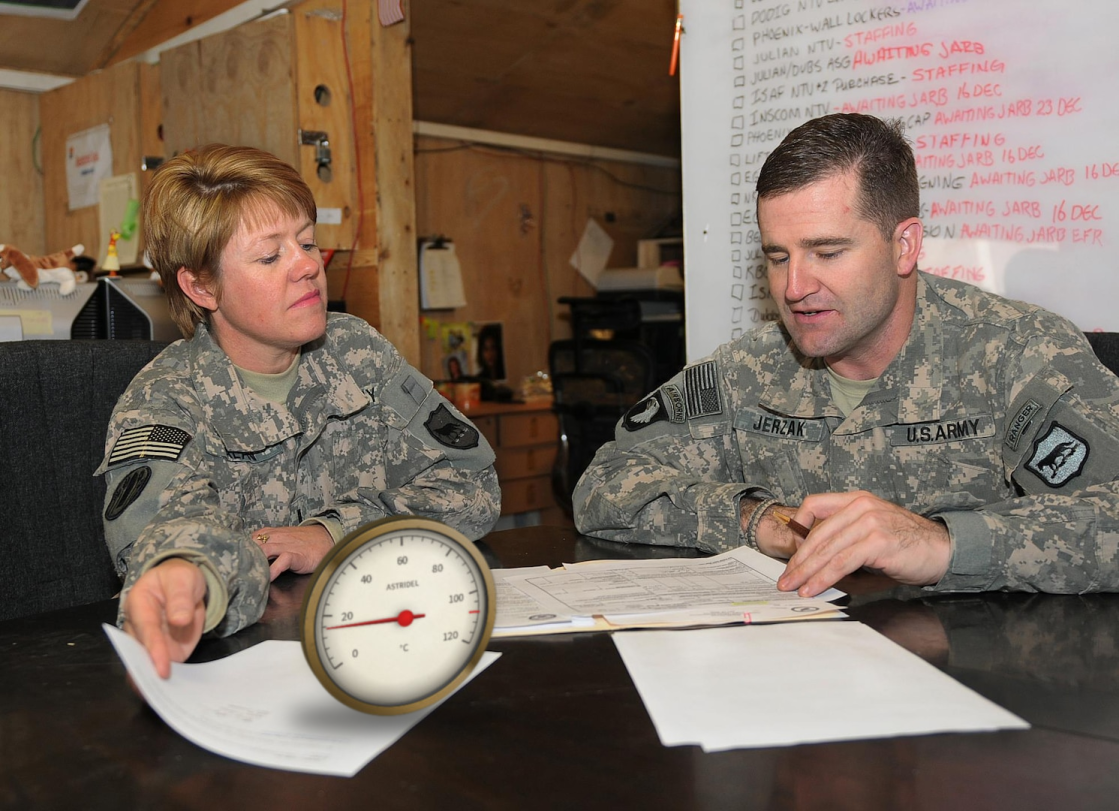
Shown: **16** °C
